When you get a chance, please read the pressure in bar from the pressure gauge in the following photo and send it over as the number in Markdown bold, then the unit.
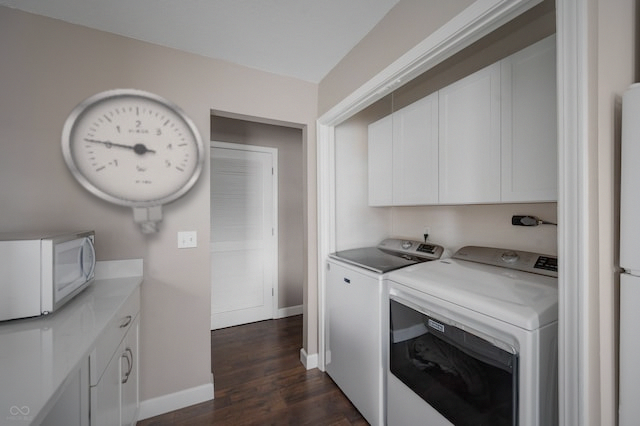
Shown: **0** bar
